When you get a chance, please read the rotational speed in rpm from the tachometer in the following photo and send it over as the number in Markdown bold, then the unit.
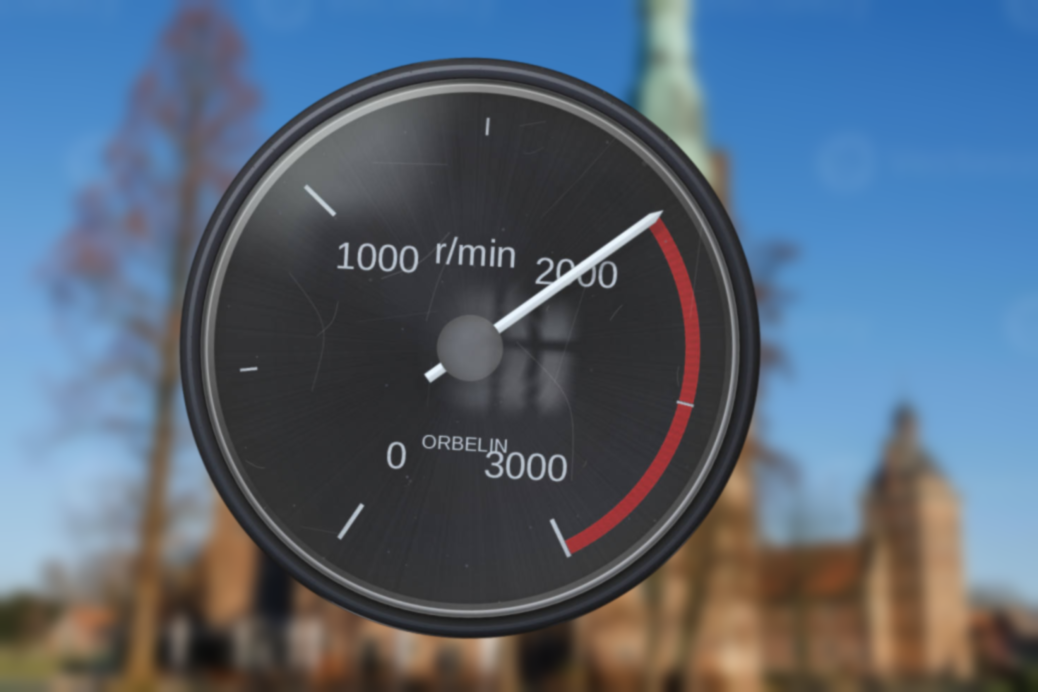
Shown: **2000** rpm
